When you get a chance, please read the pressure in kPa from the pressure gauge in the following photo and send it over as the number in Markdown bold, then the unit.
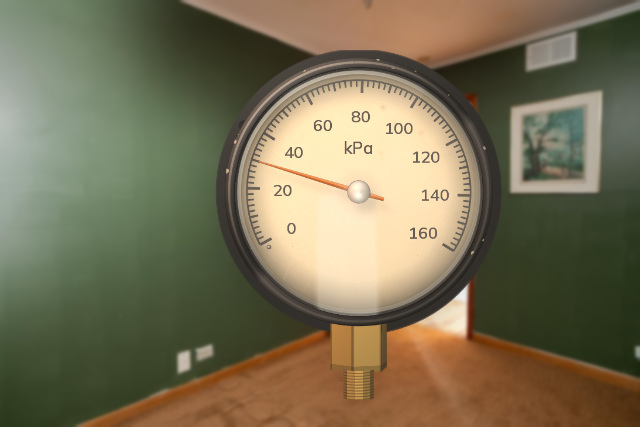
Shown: **30** kPa
